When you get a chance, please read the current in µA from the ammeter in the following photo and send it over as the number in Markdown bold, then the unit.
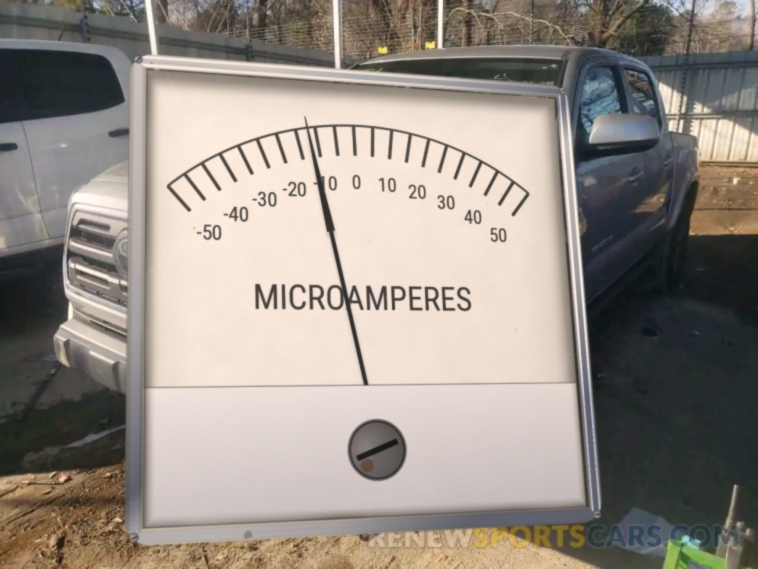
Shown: **-12.5** µA
